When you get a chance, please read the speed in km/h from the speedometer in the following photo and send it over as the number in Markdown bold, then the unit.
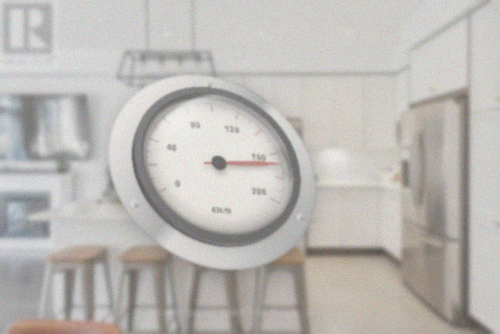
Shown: **170** km/h
